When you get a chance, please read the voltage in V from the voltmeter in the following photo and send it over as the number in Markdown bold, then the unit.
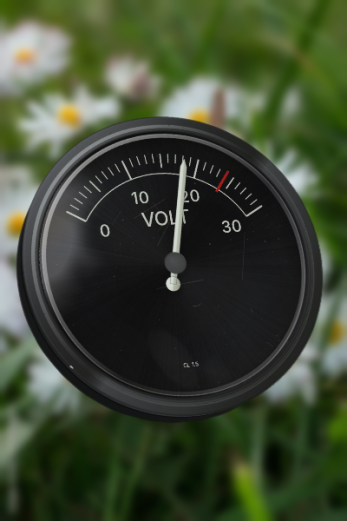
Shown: **18** V
